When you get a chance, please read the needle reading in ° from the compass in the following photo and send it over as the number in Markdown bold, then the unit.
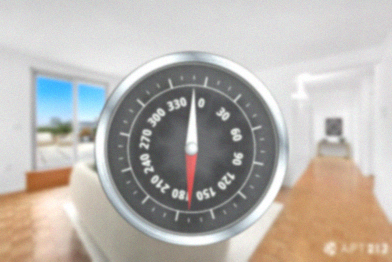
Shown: **170** °
